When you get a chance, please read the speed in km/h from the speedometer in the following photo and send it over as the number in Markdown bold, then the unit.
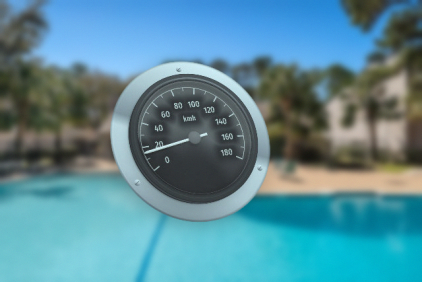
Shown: **15** km/h
